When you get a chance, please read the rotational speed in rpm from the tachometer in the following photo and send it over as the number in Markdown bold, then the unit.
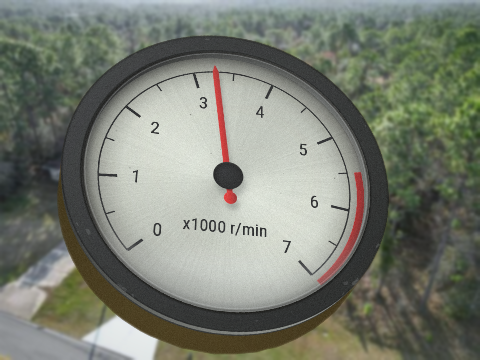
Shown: **3250** rpm
